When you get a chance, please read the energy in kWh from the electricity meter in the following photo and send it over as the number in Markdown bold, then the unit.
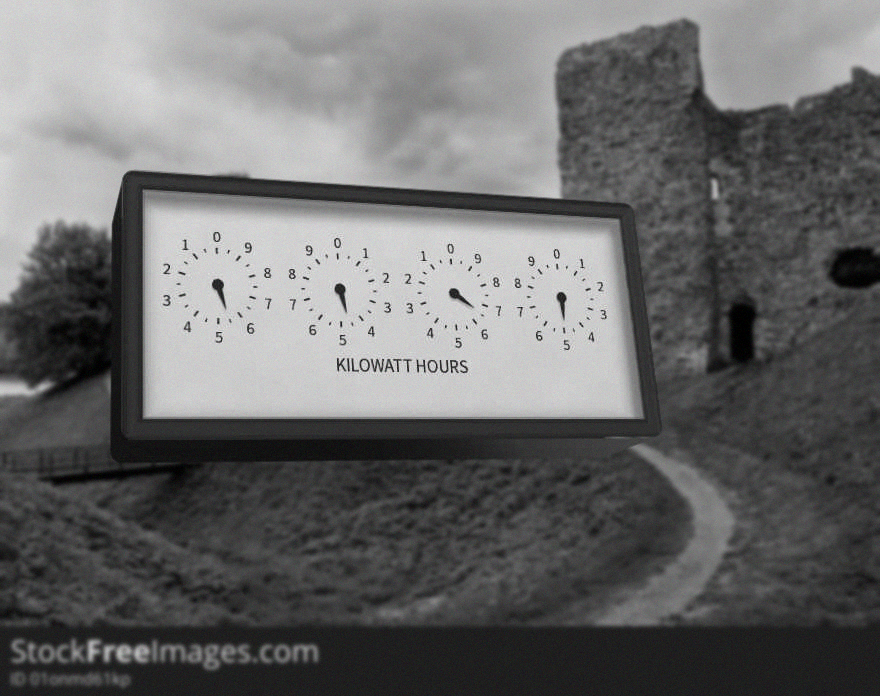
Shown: **5465** kWh
